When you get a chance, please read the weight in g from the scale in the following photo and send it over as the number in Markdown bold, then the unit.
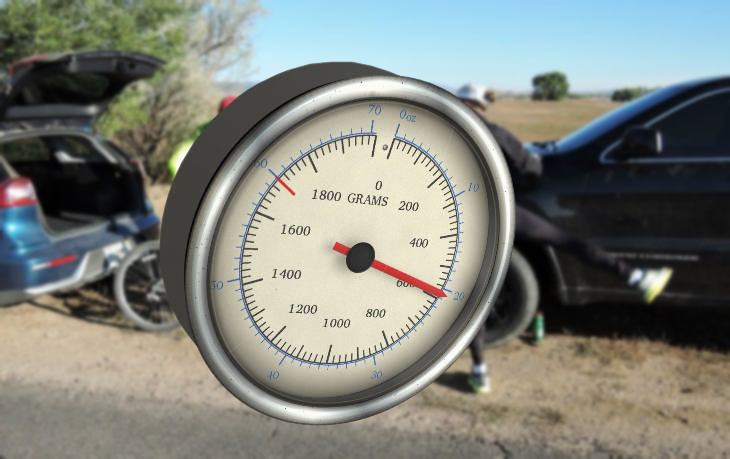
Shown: **580** g
